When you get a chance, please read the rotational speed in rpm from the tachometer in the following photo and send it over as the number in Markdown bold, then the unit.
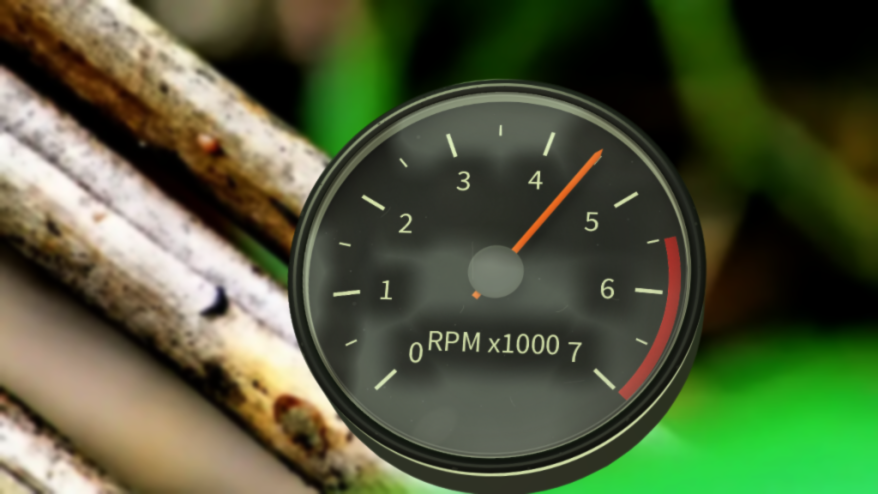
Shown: **4500** rpm
